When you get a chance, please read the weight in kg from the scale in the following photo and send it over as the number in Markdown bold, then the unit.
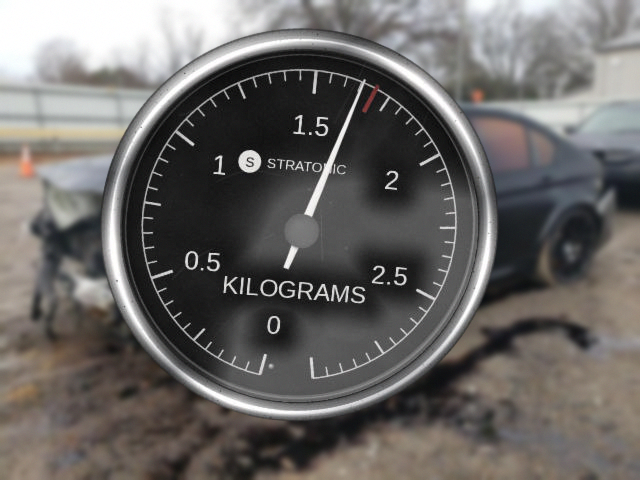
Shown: **1.65** kg
